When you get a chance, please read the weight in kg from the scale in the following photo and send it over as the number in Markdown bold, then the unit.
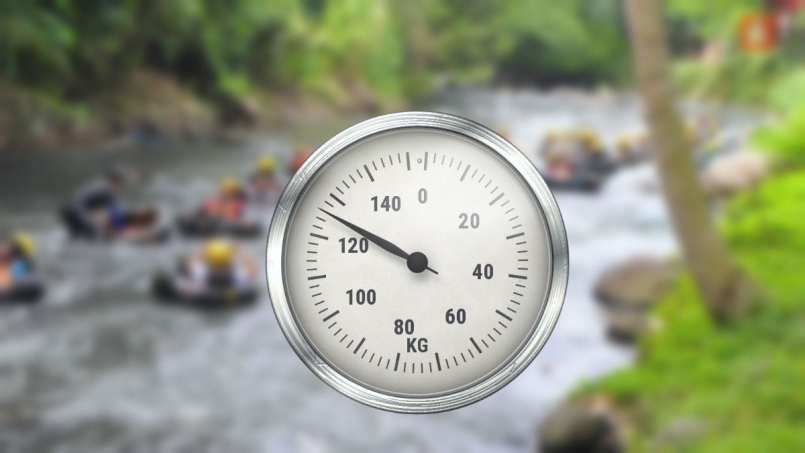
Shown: **126** kg
